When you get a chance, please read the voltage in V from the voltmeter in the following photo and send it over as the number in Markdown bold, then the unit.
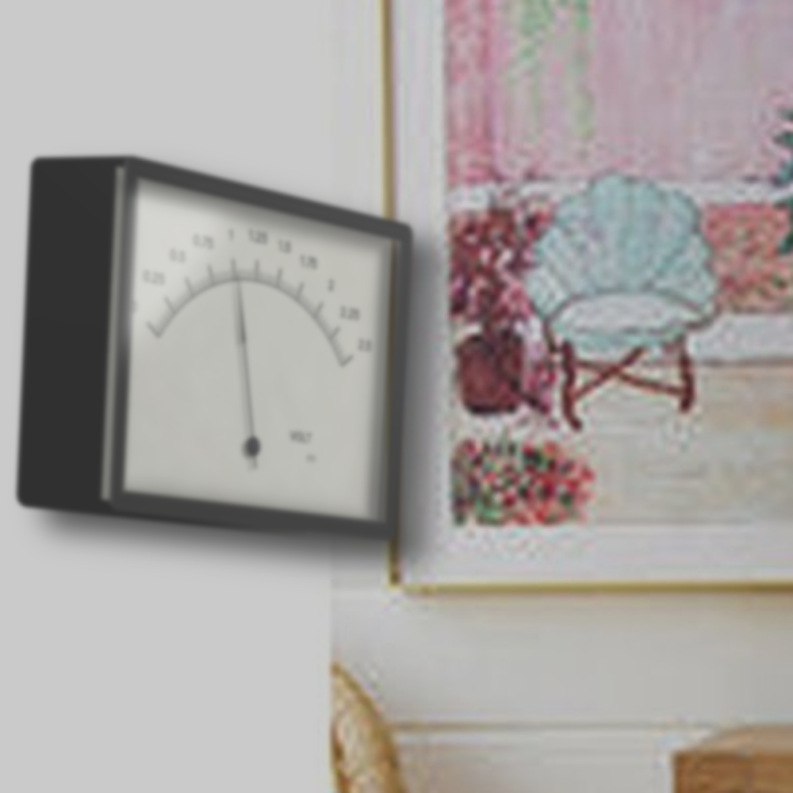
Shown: **1** V
